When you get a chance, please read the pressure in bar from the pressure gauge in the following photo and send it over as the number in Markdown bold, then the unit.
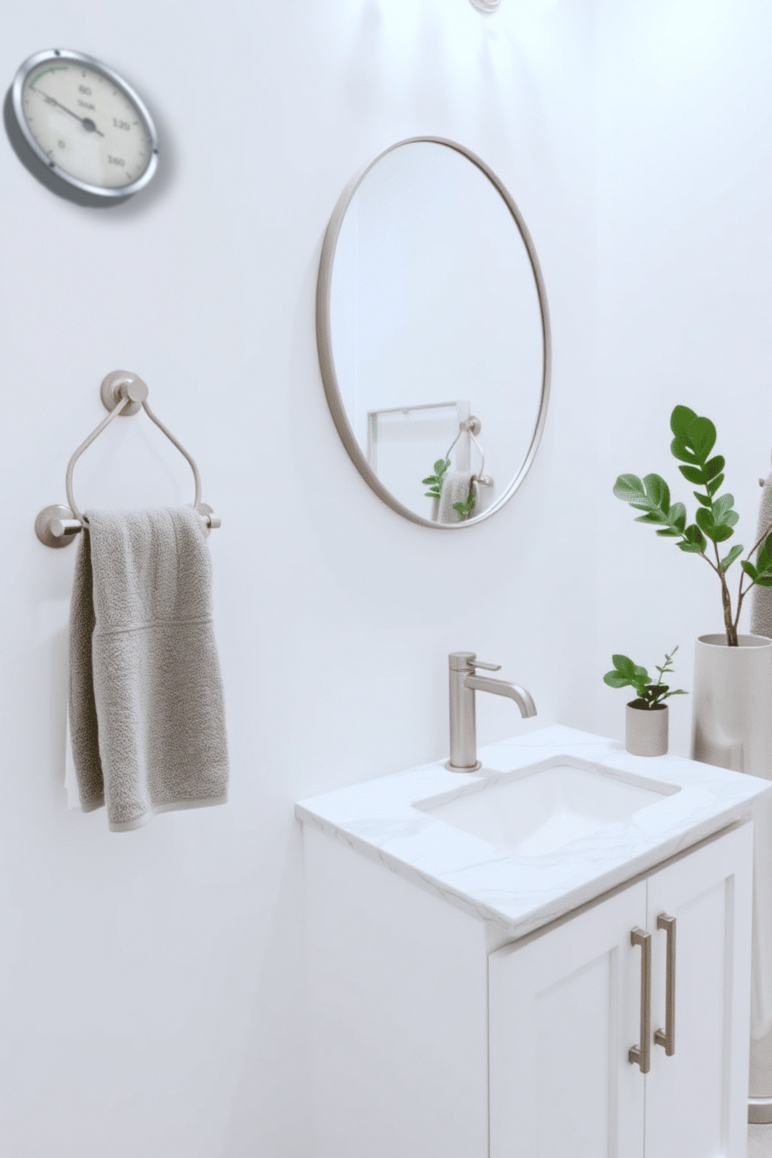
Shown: **40** bar
